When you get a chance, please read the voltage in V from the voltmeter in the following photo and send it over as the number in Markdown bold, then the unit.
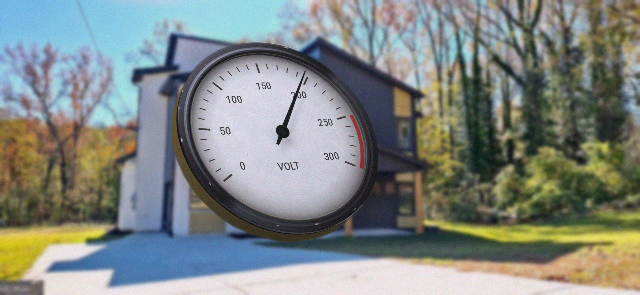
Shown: **195** V
